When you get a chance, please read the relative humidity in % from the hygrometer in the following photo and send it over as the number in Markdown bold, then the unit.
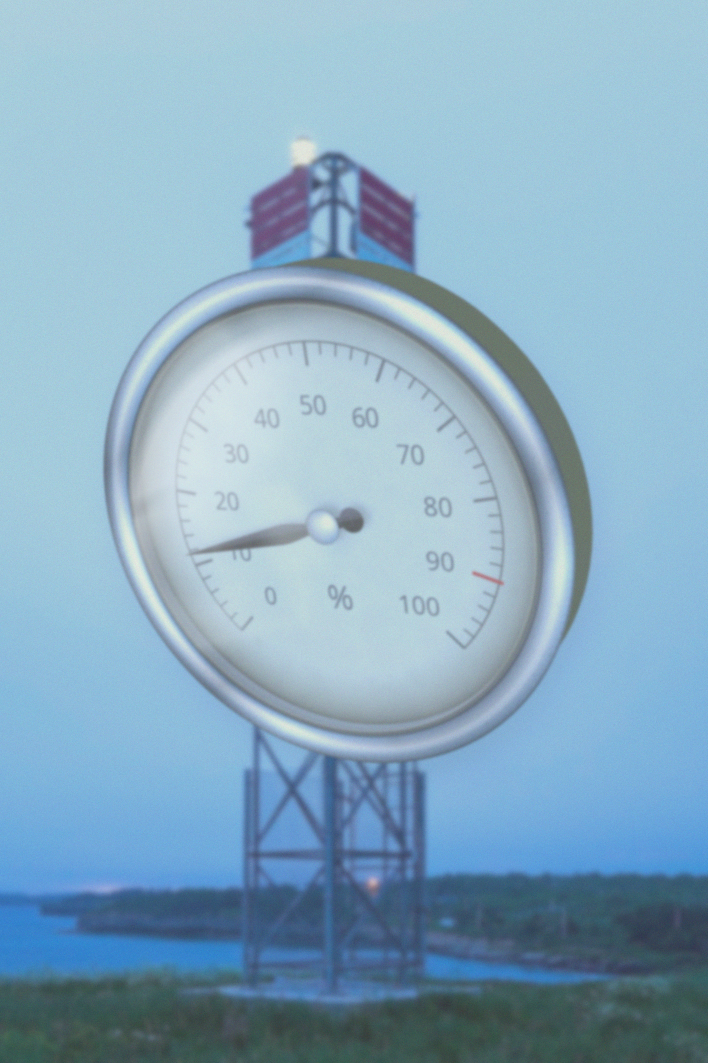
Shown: **12** %
